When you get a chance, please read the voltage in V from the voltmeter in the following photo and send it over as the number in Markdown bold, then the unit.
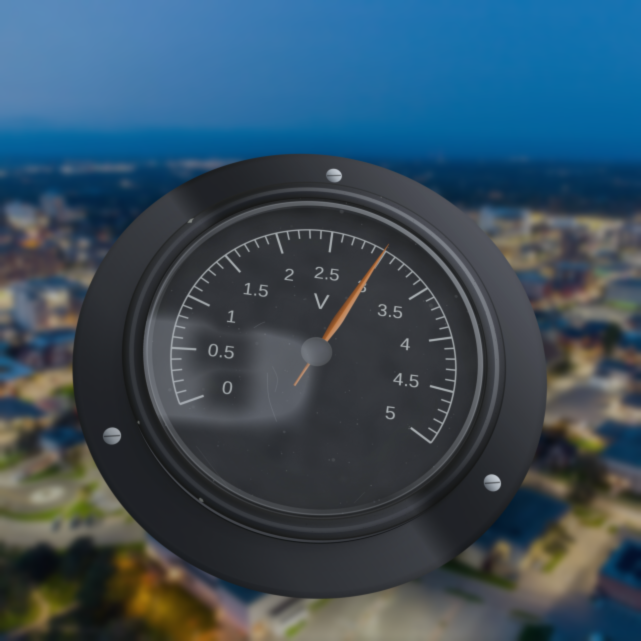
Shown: **3** V
